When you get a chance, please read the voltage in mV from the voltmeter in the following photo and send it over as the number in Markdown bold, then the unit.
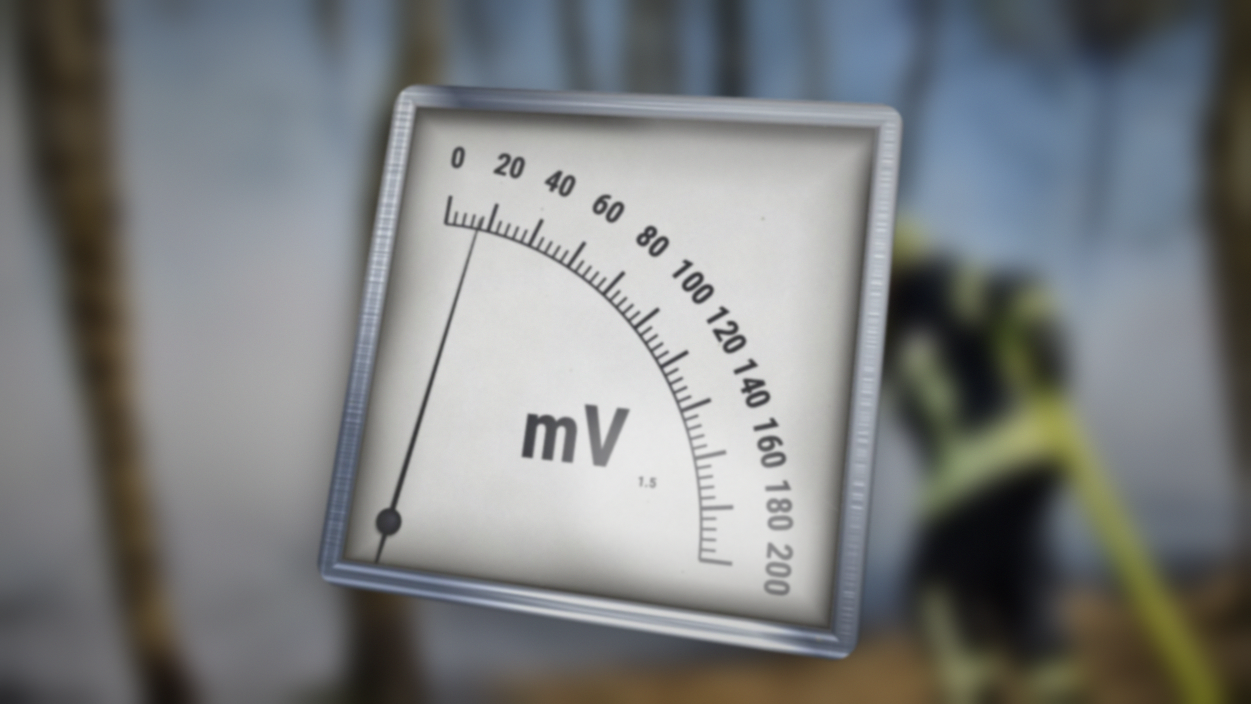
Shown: **16** mV
